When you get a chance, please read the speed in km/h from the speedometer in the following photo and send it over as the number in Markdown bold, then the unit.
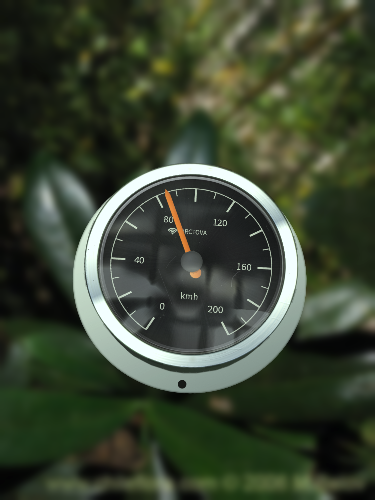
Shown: **85** km/h
